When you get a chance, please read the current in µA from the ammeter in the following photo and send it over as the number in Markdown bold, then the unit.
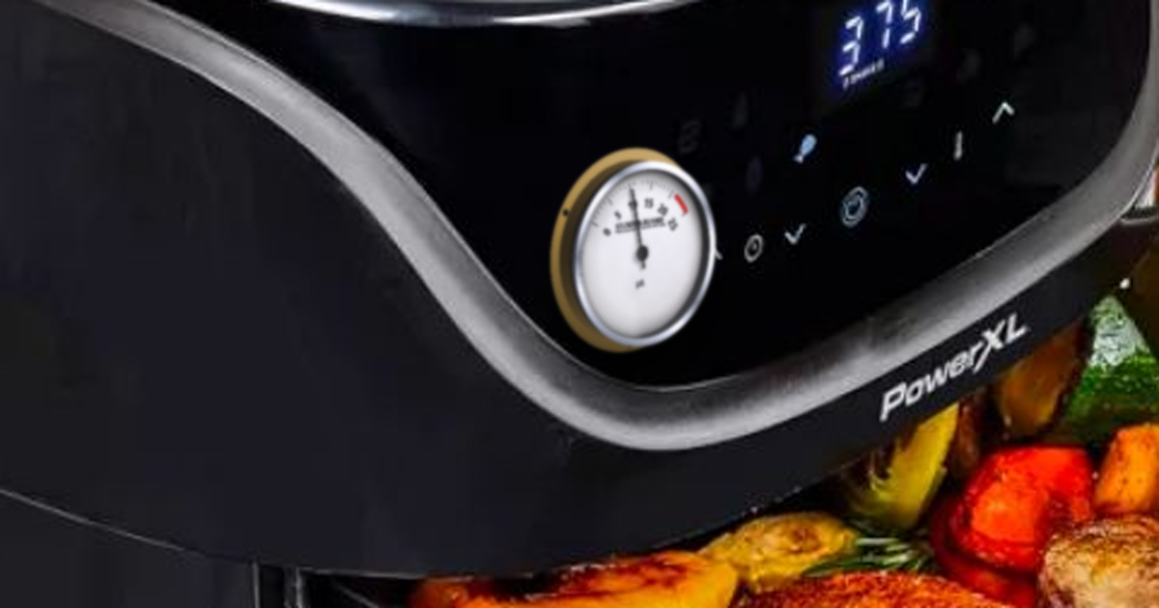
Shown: **10** µA
